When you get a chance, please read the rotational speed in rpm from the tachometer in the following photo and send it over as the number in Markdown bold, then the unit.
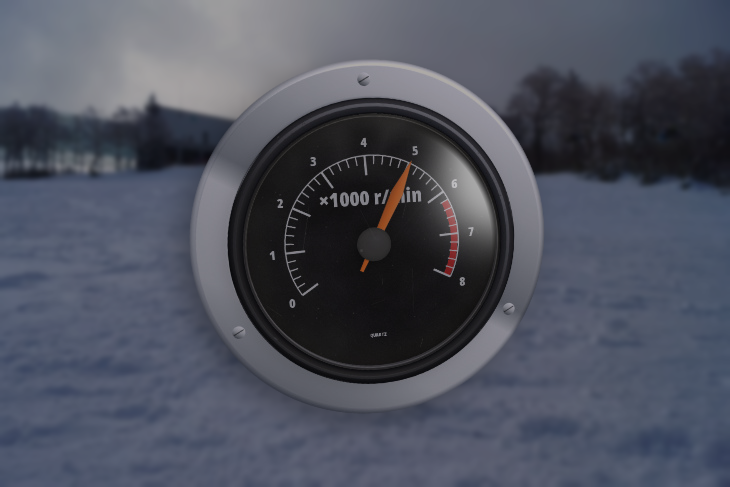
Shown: **5000** rpm
